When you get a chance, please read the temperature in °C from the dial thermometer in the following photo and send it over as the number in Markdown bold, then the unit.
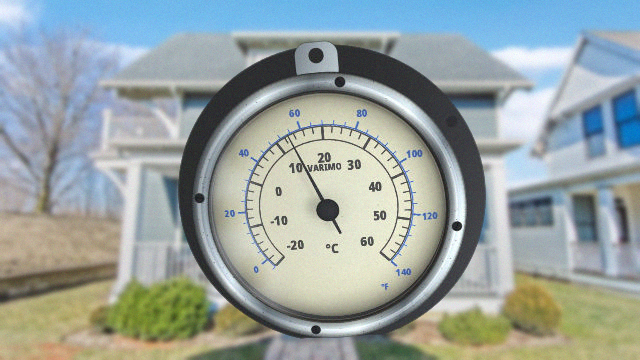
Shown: **13** °C
